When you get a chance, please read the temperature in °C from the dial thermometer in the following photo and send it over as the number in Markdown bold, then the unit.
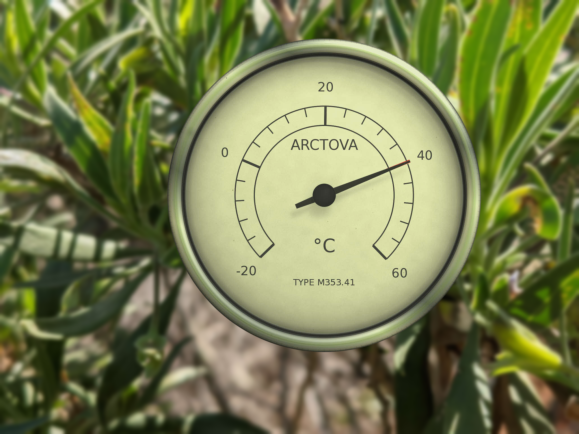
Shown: **40** °C
